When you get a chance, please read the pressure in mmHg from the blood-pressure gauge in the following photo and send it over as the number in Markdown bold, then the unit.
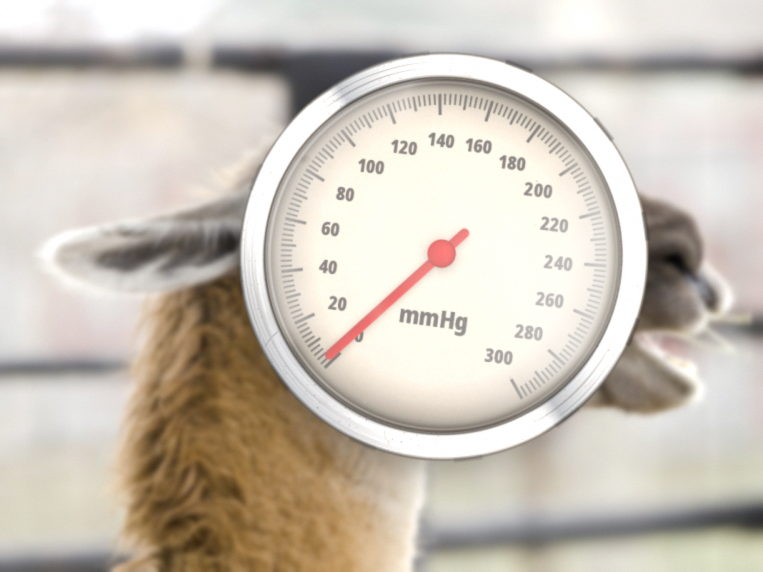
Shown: **2** mmHg
